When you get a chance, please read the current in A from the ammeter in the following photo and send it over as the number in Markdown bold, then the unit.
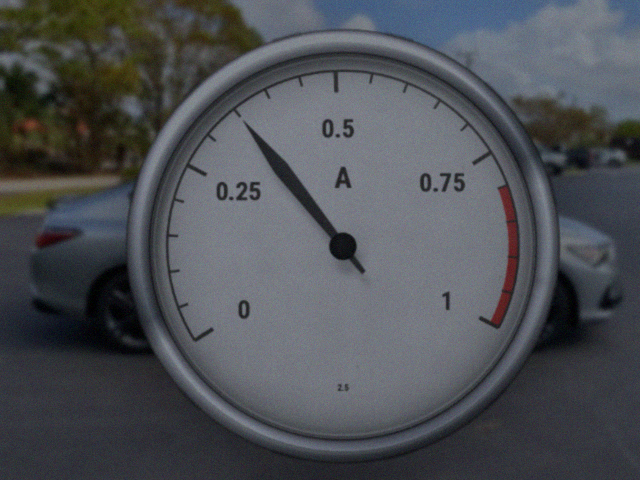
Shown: **0.35** A
